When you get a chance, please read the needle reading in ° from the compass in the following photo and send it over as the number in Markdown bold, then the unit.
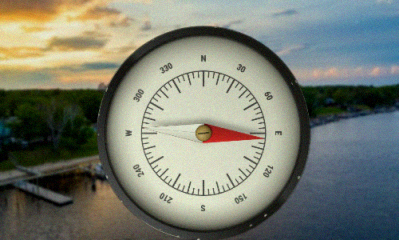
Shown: **95** °
